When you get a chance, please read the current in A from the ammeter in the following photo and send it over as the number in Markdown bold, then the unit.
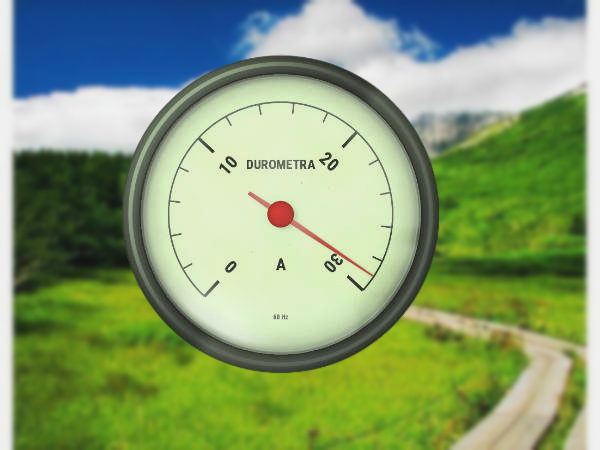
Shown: **29** A
